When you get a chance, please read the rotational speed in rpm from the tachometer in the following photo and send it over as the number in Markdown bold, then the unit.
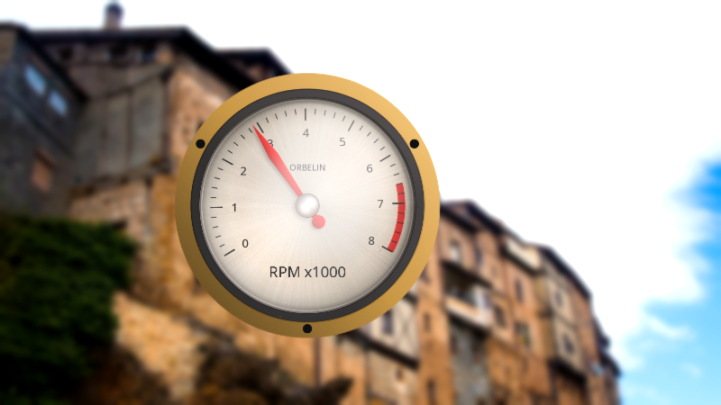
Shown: **2900** rpm
